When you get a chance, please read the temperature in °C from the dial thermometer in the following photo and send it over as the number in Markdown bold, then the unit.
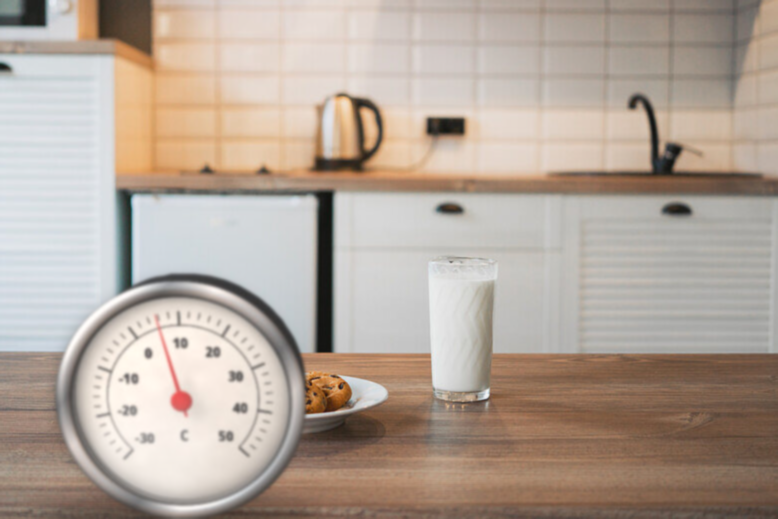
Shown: **6** °C
